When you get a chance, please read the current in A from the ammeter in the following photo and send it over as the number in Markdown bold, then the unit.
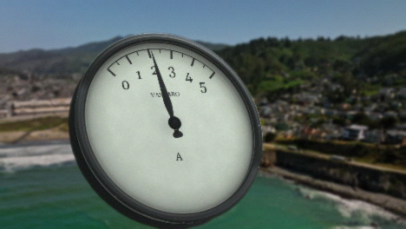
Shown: **2** A
